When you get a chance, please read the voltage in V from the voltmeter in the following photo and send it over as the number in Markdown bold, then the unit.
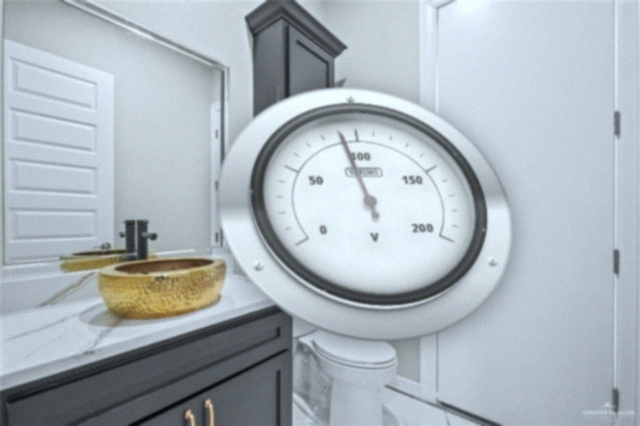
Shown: **90** V
